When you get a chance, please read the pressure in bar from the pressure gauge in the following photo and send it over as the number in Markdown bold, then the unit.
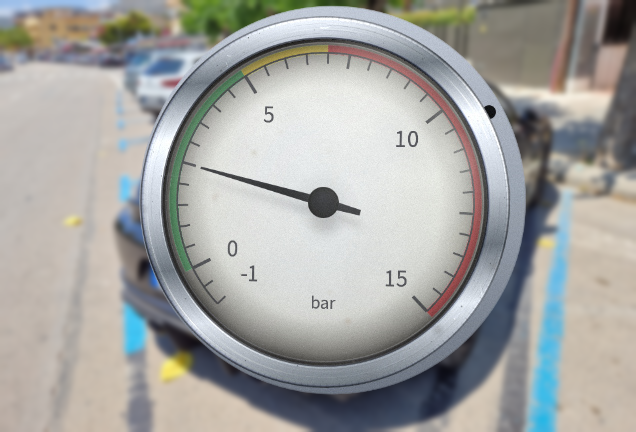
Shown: **2.5** bar
